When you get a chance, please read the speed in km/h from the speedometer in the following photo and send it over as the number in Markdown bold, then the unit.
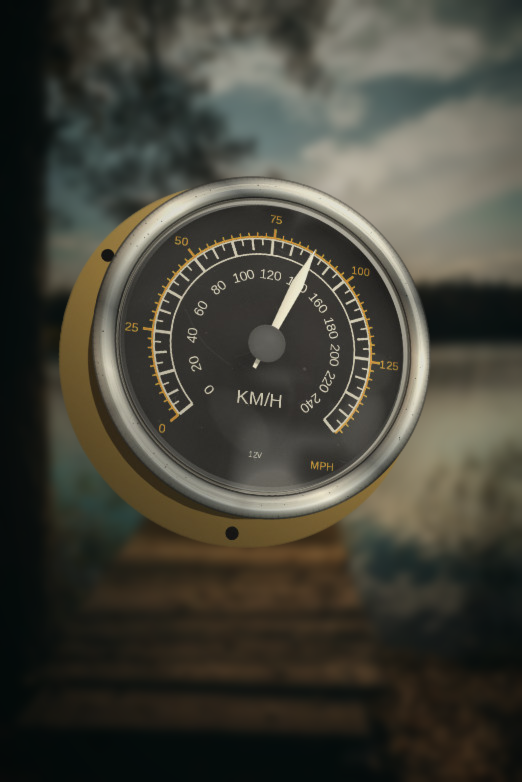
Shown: **140** km/h
